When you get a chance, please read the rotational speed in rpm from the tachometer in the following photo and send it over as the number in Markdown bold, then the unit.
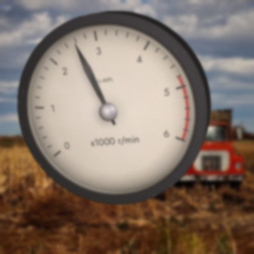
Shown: **2600** rpm
